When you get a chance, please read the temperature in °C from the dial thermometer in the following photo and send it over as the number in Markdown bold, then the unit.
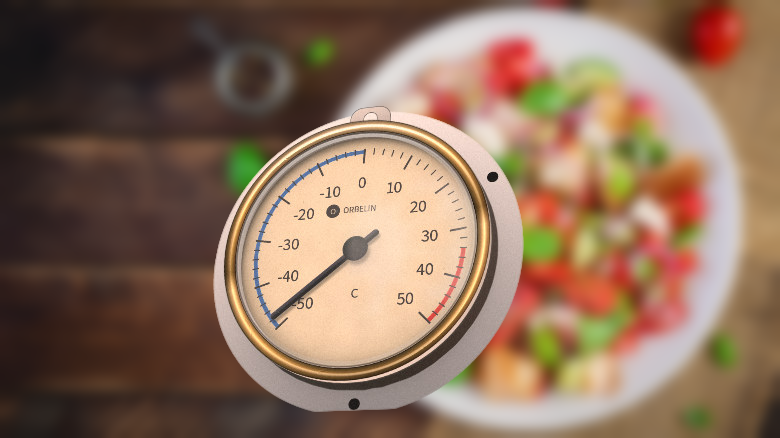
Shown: **-48** °C
